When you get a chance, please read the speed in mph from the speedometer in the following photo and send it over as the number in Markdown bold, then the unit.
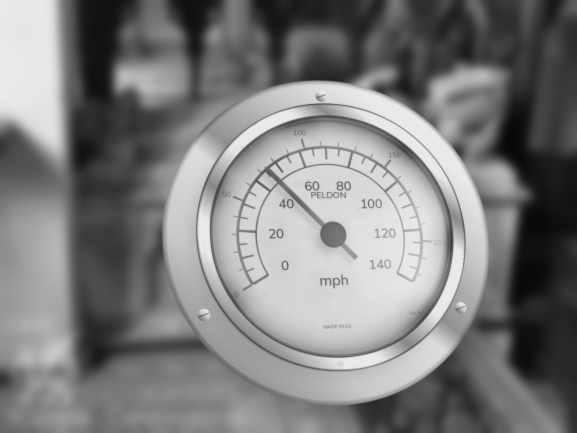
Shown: **45** mph
